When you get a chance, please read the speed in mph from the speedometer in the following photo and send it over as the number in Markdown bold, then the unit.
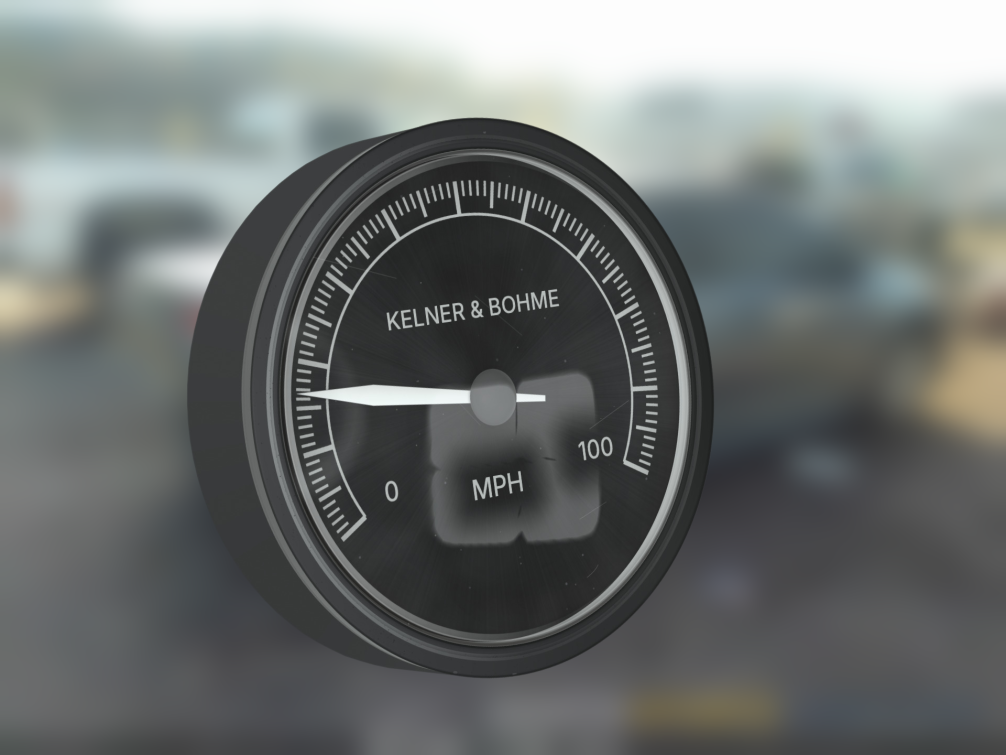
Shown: **16.5** mph
